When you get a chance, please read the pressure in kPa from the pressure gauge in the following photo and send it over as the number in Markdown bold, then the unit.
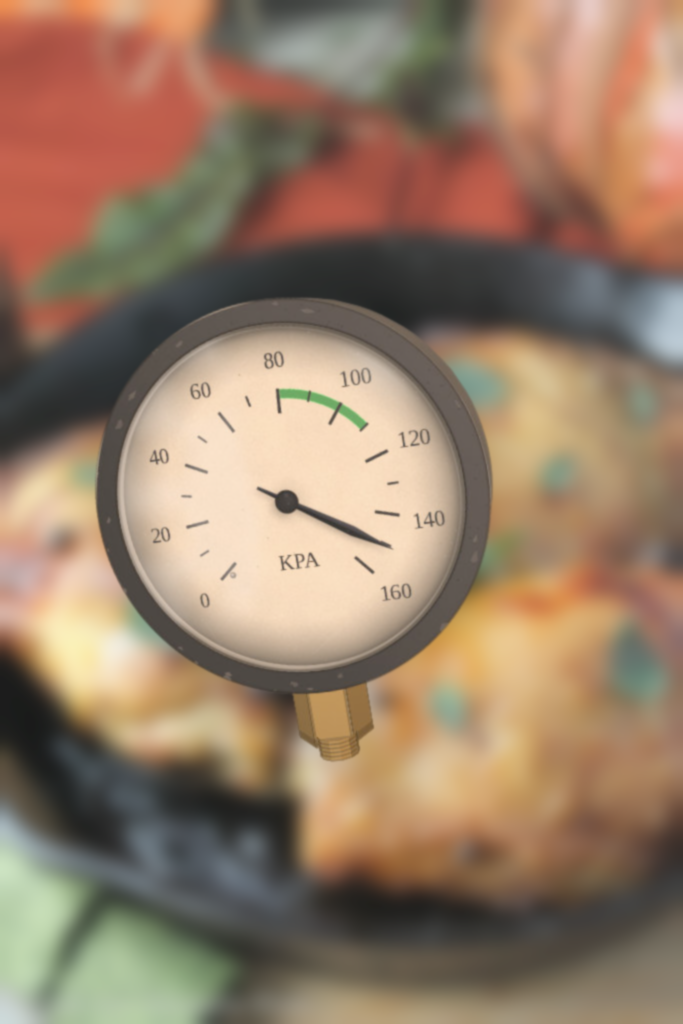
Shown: **150** kPa
